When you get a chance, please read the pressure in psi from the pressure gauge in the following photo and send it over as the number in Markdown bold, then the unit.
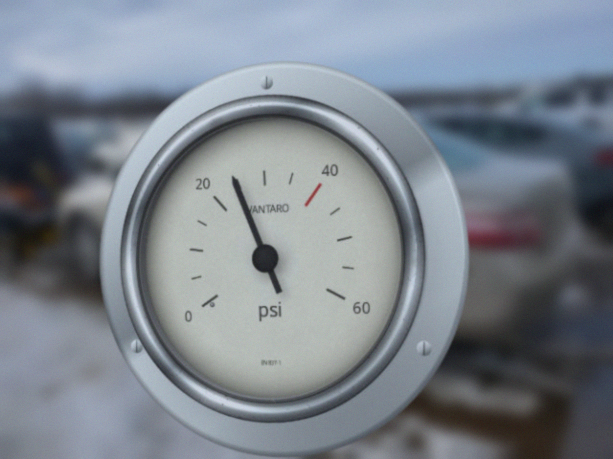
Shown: **25** psi
